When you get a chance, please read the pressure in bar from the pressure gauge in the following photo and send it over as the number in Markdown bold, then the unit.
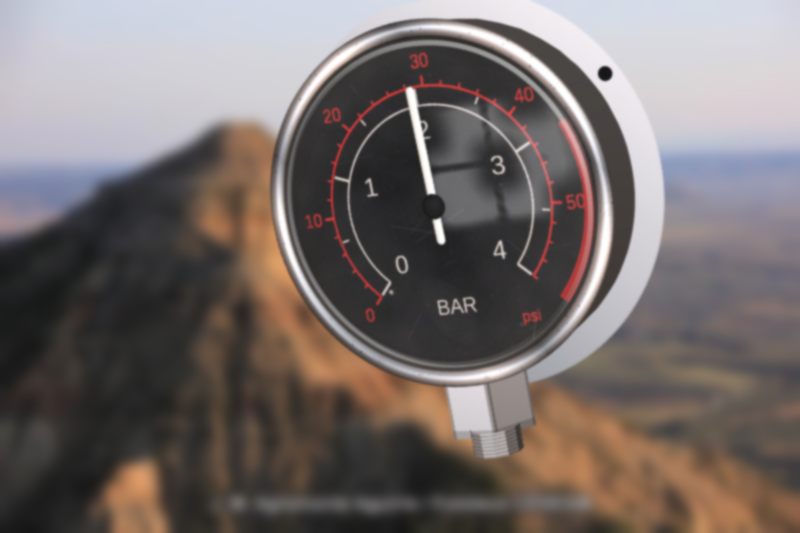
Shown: **2** bar
